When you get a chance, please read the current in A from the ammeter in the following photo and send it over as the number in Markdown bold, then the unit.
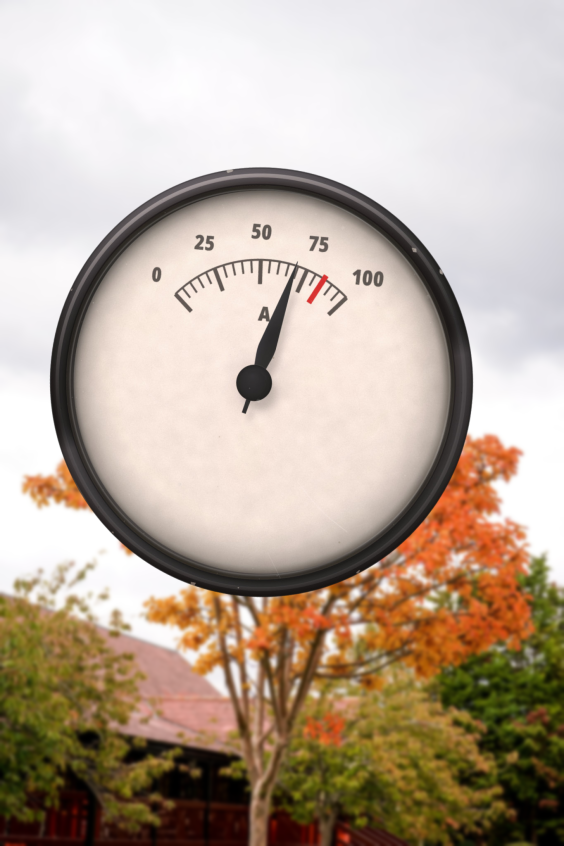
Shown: **70** A
